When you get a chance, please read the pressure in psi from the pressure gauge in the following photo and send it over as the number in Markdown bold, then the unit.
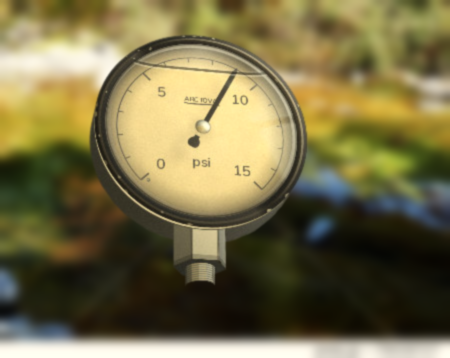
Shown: **9** psi
